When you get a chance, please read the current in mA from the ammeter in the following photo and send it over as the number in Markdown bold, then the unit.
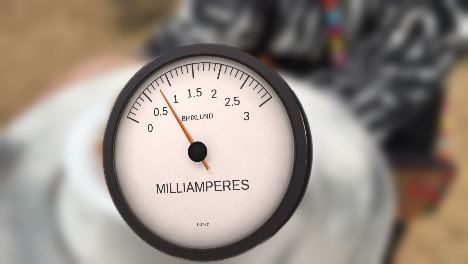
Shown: **0.8** mA
